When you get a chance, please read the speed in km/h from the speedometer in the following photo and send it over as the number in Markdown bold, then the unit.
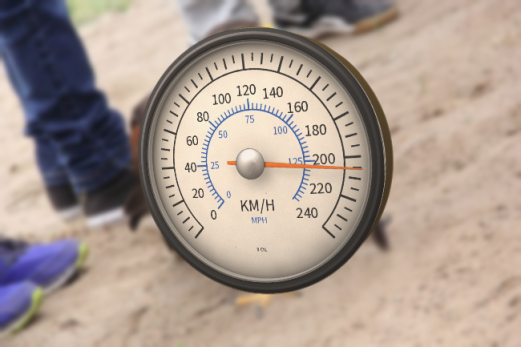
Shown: **205** km/h
